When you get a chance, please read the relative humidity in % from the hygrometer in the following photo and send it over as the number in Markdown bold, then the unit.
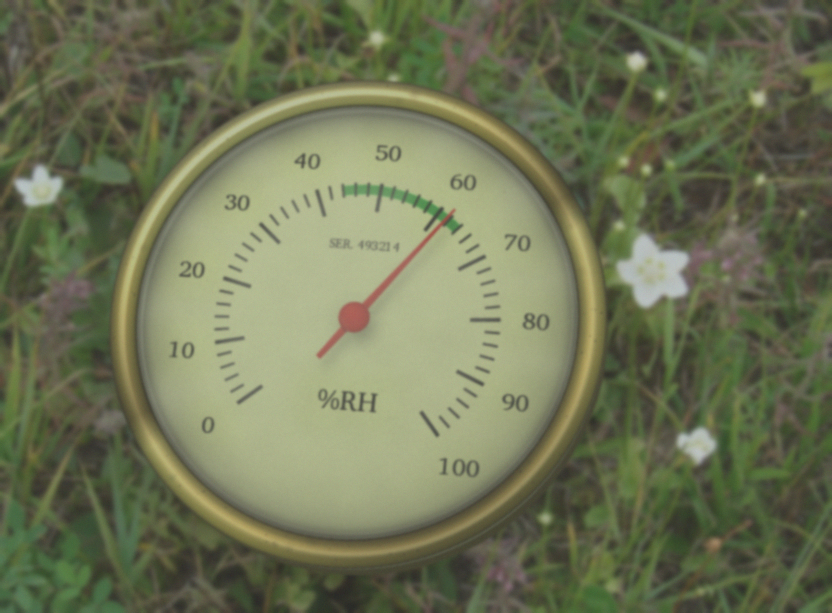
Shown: **62** %
